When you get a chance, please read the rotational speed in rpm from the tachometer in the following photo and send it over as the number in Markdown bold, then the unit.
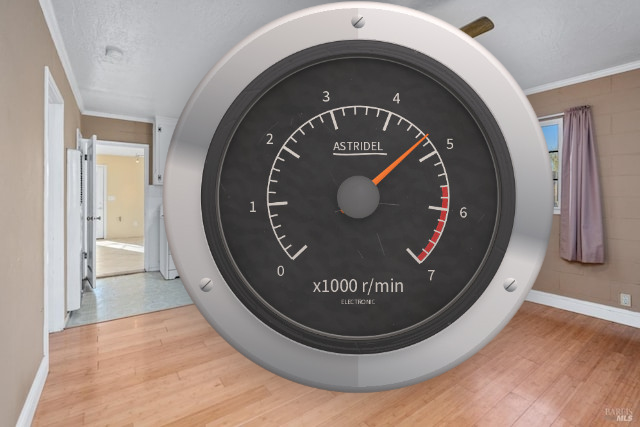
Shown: **4700** rpm
